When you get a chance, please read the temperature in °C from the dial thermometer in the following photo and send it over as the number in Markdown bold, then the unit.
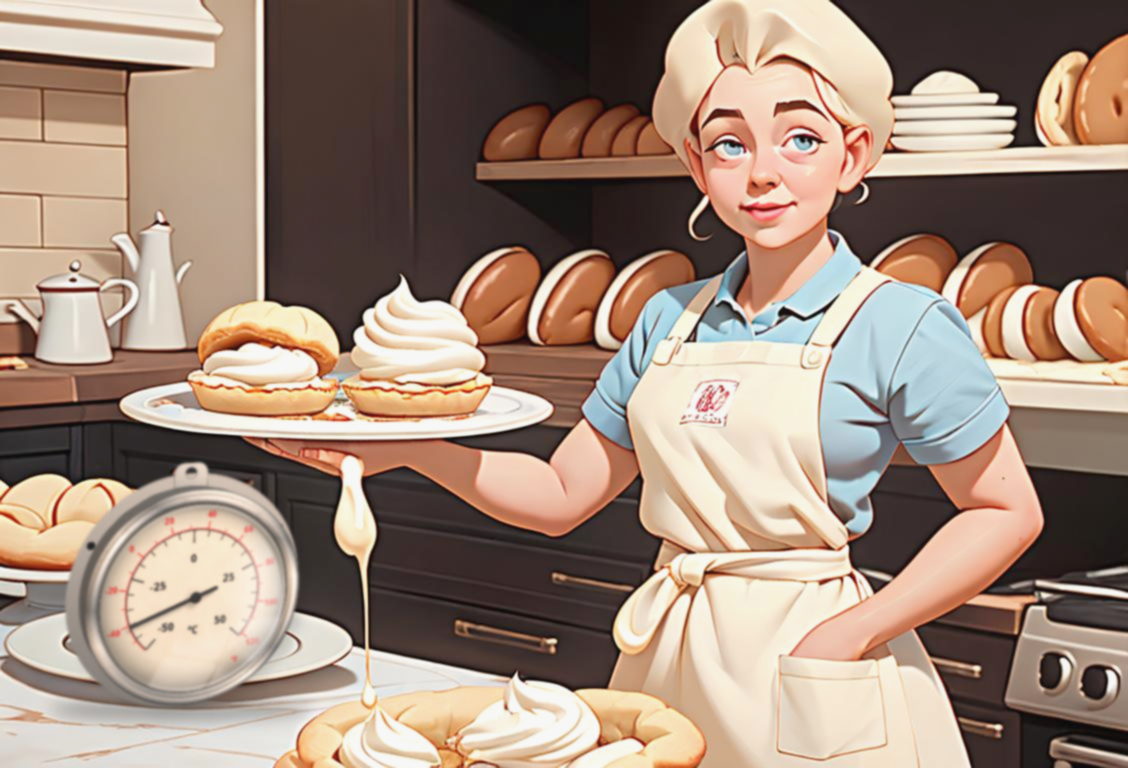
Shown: **-40** °C
